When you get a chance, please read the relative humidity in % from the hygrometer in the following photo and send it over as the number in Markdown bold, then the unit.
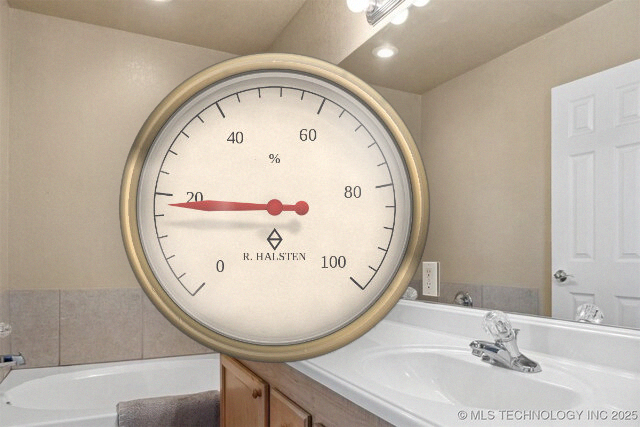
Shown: **18** %
